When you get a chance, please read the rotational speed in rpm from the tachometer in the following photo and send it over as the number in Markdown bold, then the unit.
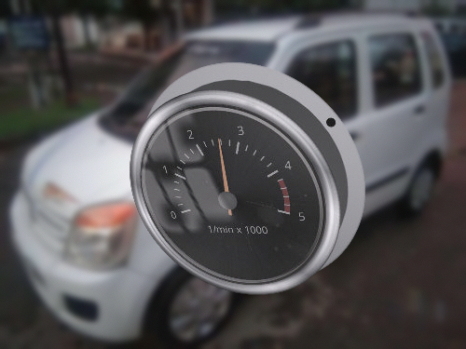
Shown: **2600** rpm
